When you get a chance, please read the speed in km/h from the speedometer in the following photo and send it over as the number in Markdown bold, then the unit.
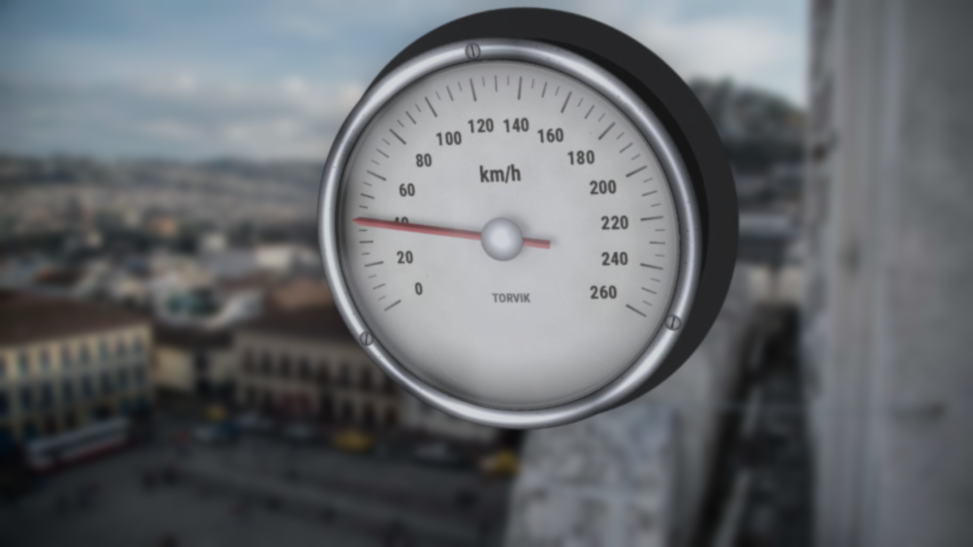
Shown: **40** km/h
